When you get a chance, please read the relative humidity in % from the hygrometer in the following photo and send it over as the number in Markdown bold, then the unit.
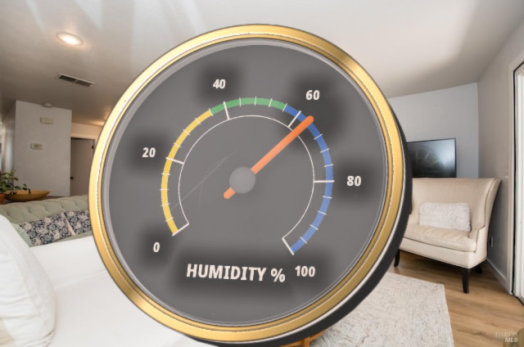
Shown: **64** %
